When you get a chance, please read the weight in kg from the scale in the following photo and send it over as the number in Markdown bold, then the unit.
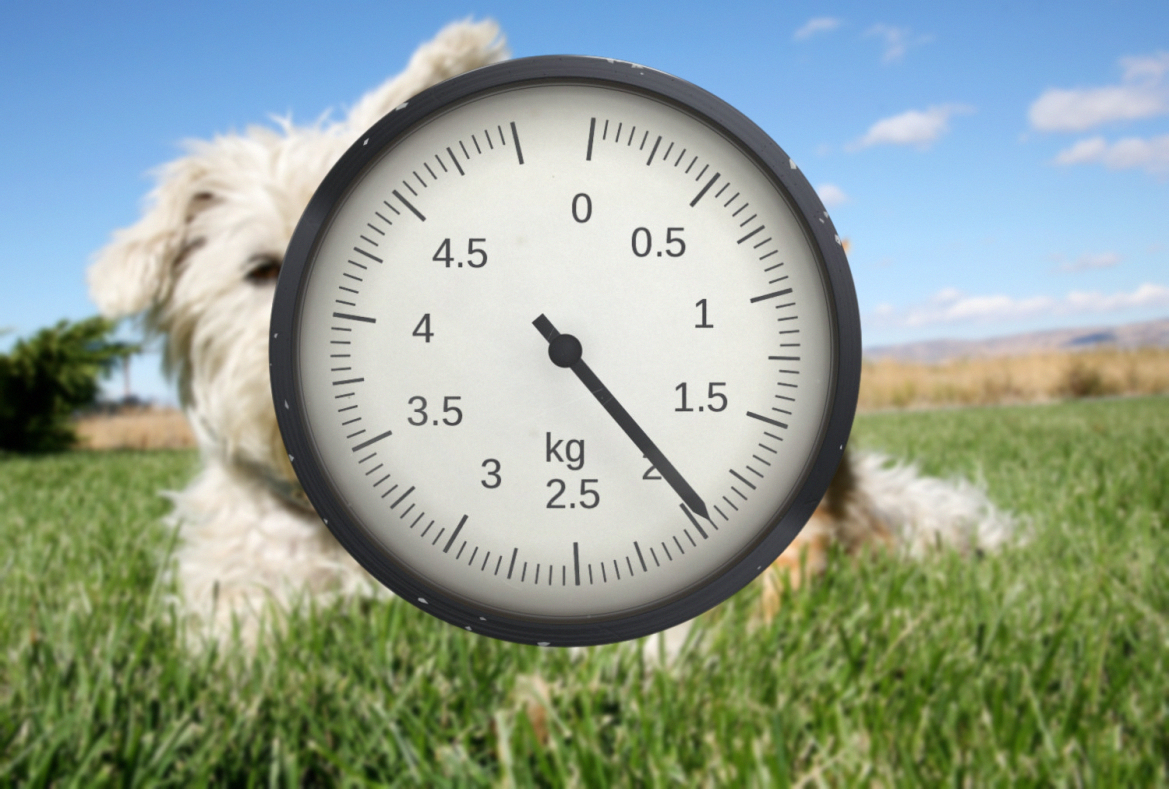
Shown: **1.95** kg
